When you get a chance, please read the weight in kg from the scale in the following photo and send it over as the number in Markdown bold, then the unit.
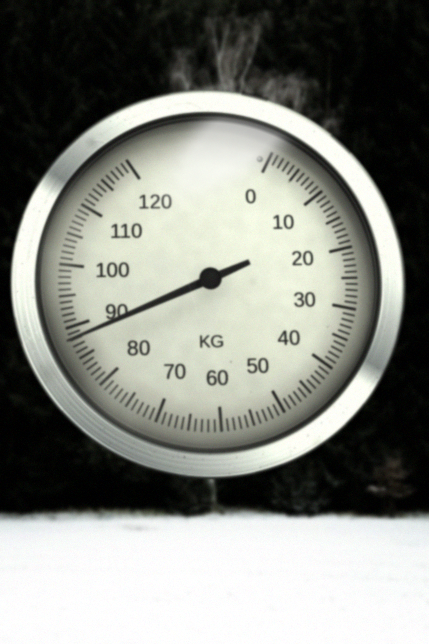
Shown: **88** kg
